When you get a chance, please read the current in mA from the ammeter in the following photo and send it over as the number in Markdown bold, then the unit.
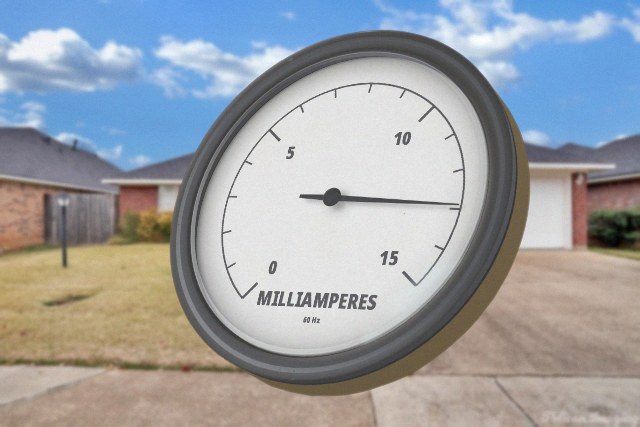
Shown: **13** mA
